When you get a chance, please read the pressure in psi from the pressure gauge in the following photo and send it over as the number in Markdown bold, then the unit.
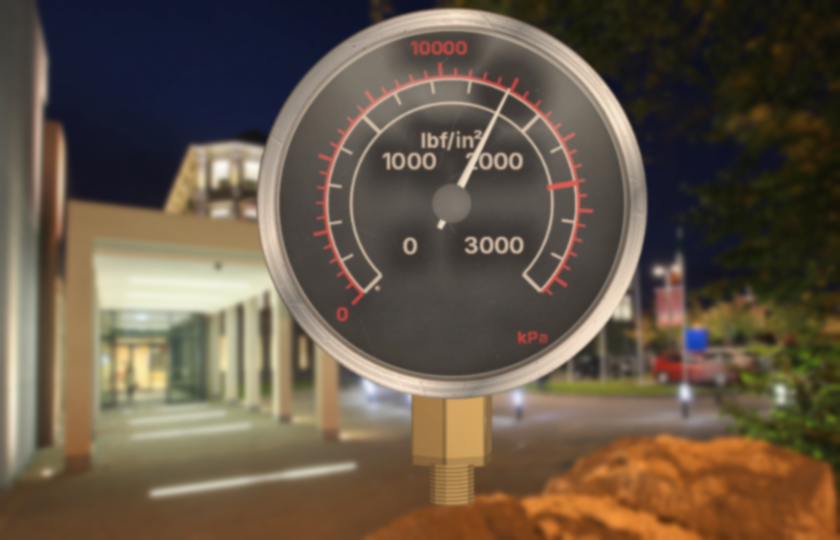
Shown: **1800** psi
